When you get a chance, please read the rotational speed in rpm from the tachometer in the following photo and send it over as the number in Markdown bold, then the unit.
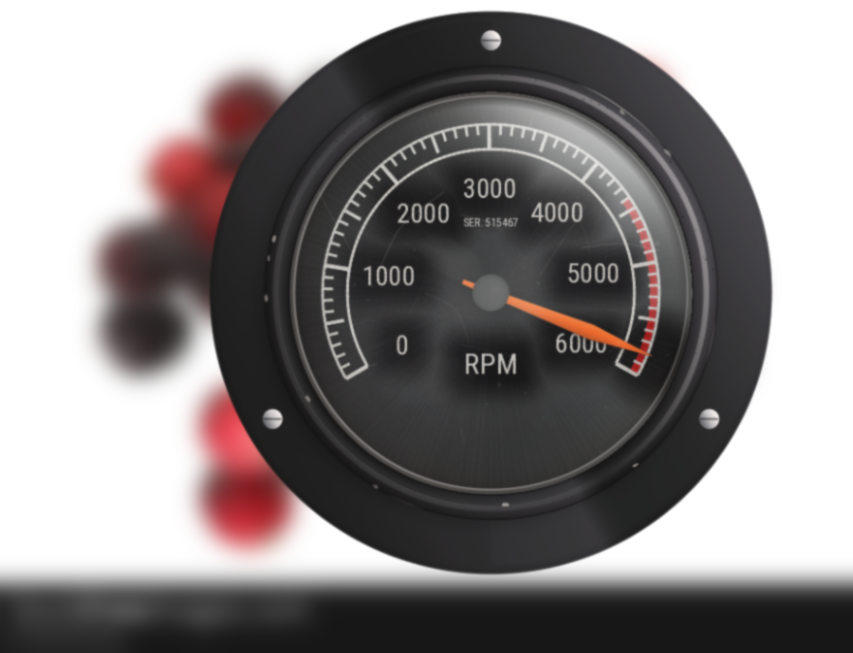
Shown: **5800** rpm
